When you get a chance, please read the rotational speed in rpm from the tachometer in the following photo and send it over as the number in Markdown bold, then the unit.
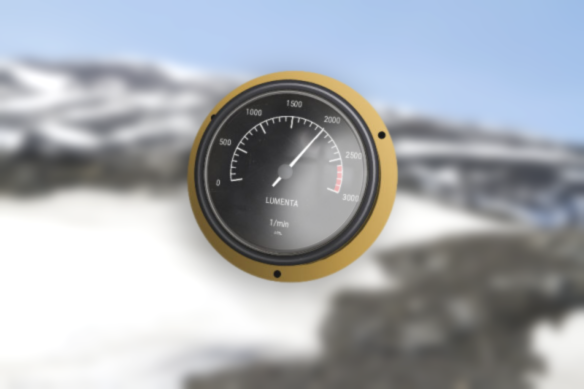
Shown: **2000** rpm
